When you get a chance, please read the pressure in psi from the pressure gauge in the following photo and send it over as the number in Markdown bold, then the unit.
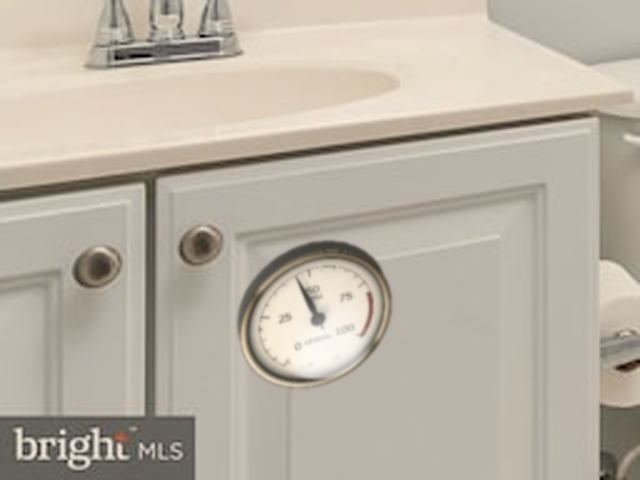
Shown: **45** psi
